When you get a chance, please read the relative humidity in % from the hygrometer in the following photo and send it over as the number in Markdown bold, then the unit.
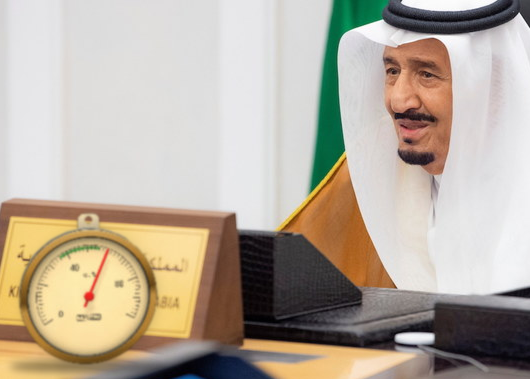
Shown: **60** %
